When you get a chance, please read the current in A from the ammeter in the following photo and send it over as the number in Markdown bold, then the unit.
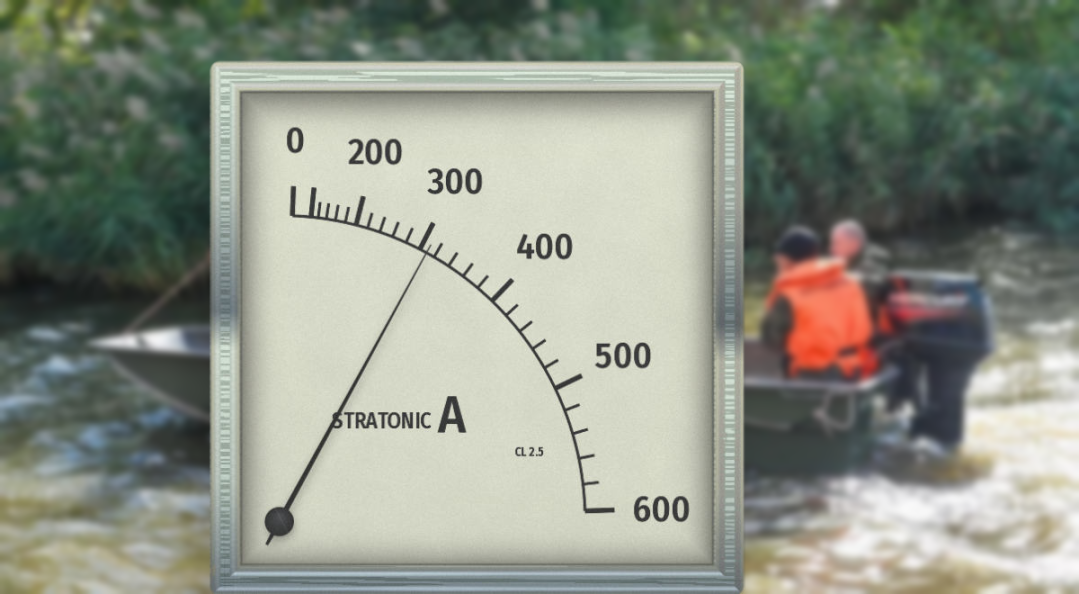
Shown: **310** A
